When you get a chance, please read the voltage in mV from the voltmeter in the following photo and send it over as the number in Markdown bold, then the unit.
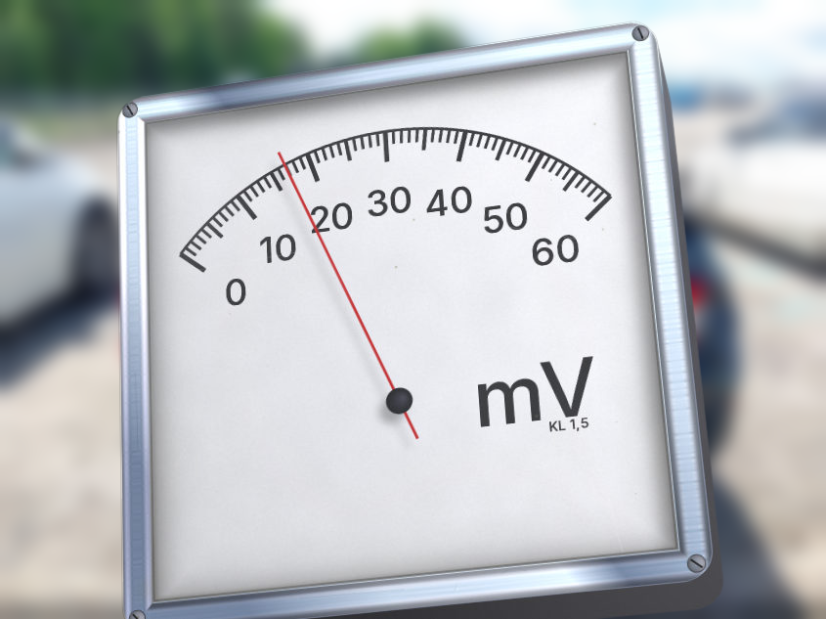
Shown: **17** mV
